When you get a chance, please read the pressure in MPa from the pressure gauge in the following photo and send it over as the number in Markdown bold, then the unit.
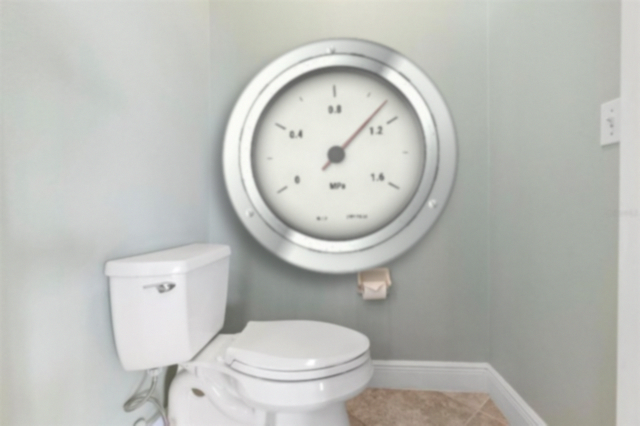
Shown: **1.1** MPa
